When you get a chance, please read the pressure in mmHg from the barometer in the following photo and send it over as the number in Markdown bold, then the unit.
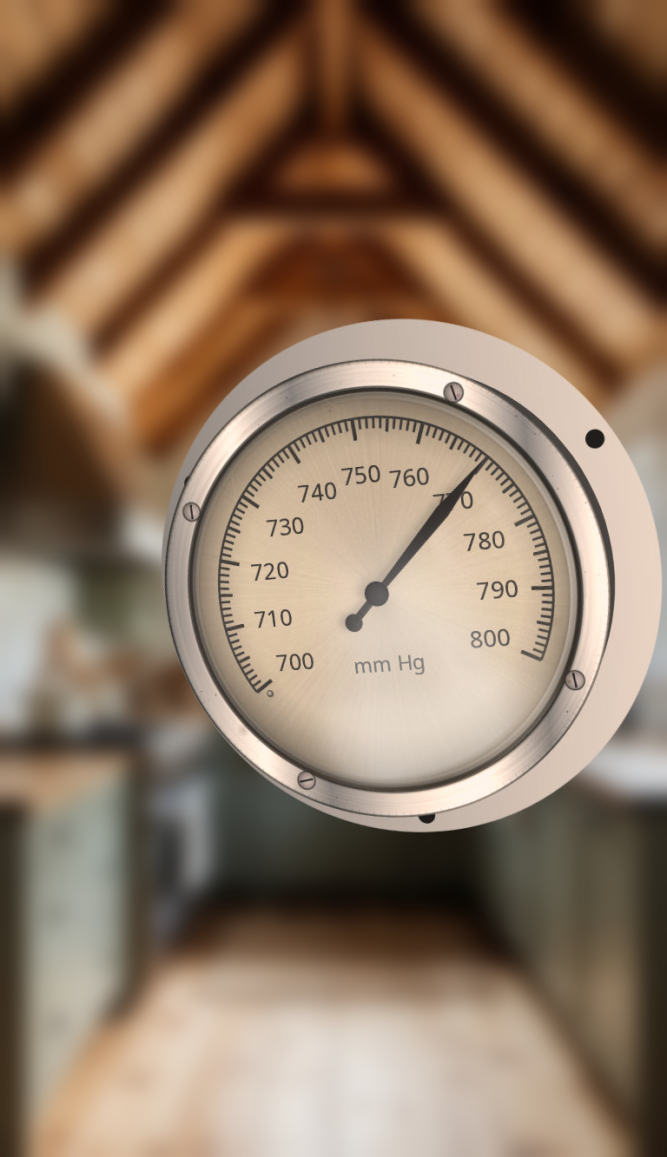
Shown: **770** mmHg
